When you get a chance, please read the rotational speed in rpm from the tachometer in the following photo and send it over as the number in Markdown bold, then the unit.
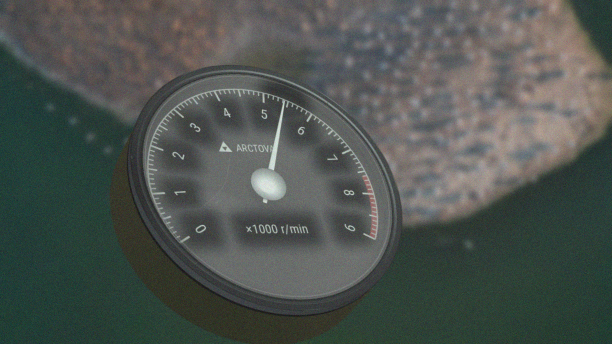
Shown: **5400** rpm
